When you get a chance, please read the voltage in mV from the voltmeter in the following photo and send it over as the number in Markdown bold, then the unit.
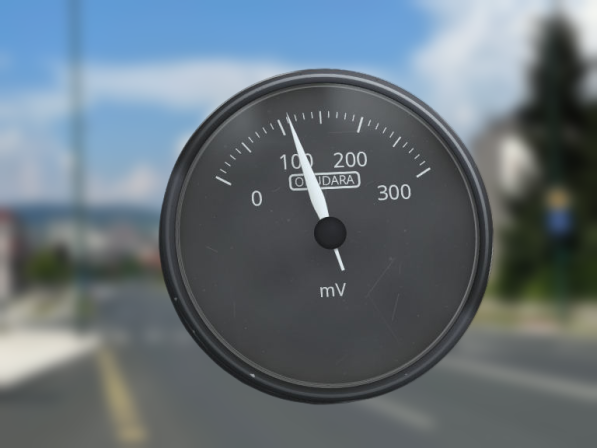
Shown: **110** mV
